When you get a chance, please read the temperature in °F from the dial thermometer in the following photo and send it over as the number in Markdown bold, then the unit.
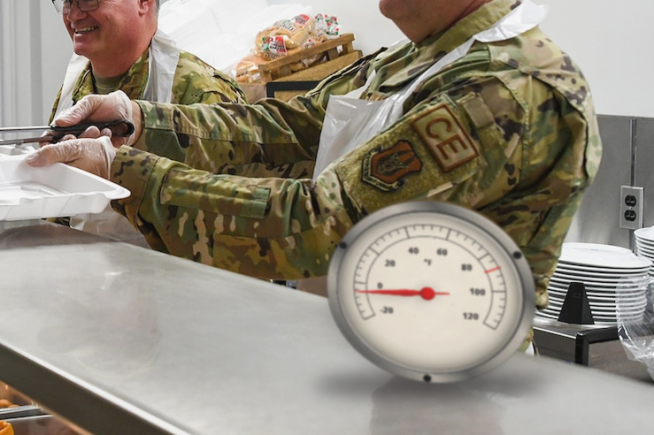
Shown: **-4** °F
